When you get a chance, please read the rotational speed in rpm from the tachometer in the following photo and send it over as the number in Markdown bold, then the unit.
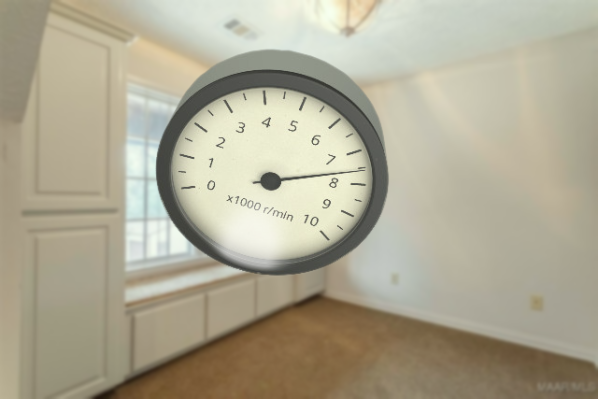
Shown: **7500** rpm
